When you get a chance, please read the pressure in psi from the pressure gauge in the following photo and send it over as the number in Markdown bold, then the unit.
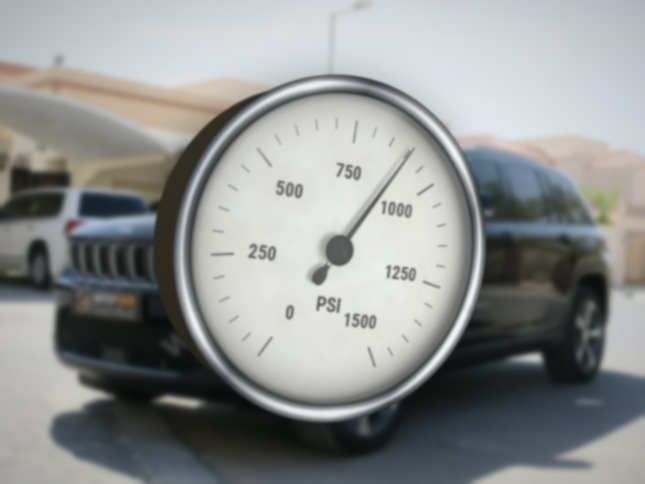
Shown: **900** psi
